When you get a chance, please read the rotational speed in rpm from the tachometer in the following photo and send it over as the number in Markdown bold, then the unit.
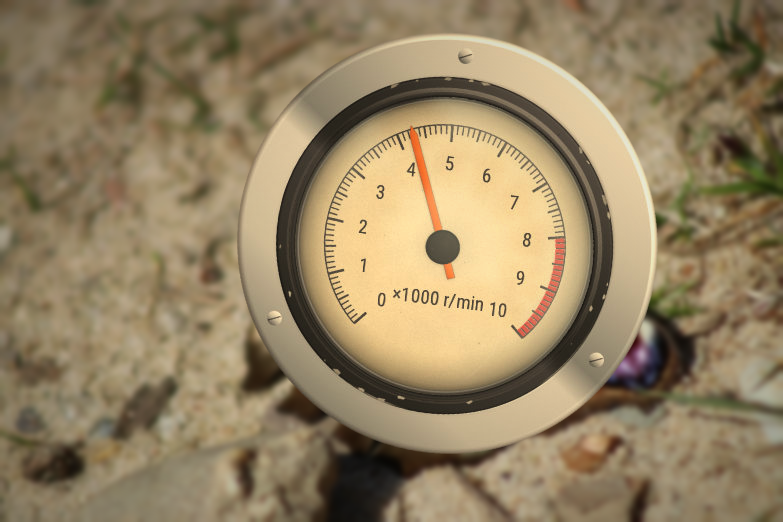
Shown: **4300** rpm
